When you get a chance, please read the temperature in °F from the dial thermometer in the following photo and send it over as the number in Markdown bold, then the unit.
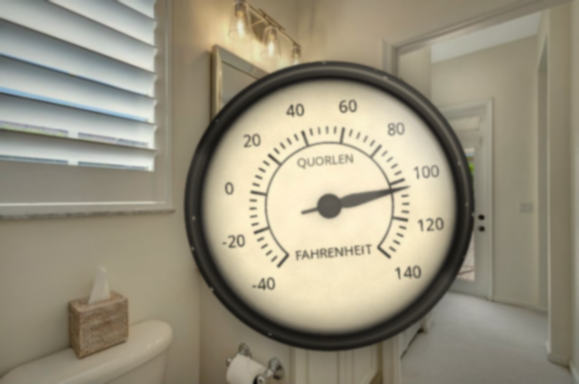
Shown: **104** °F
